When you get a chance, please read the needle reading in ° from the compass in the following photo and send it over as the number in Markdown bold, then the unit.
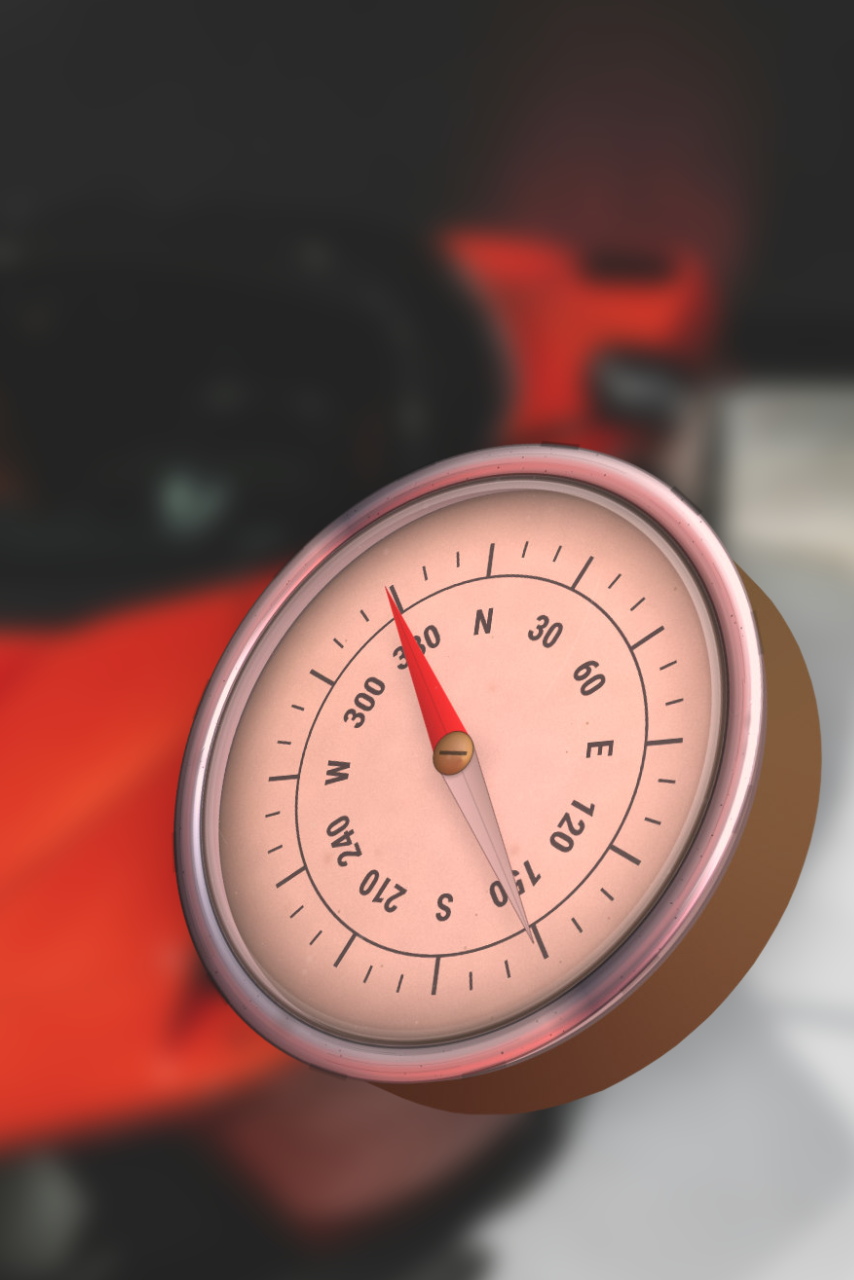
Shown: **330** °
